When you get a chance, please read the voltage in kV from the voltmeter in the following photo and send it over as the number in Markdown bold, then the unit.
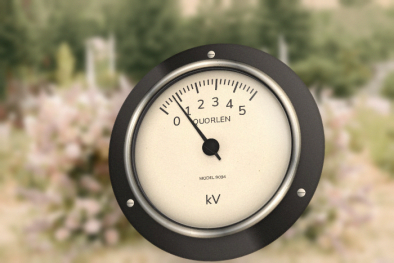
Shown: **0.8** kV
